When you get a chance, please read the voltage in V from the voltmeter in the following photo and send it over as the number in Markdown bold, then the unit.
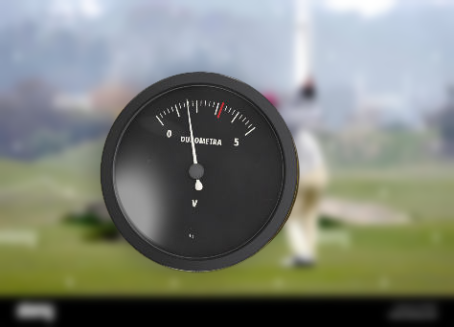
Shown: **1.6** V
